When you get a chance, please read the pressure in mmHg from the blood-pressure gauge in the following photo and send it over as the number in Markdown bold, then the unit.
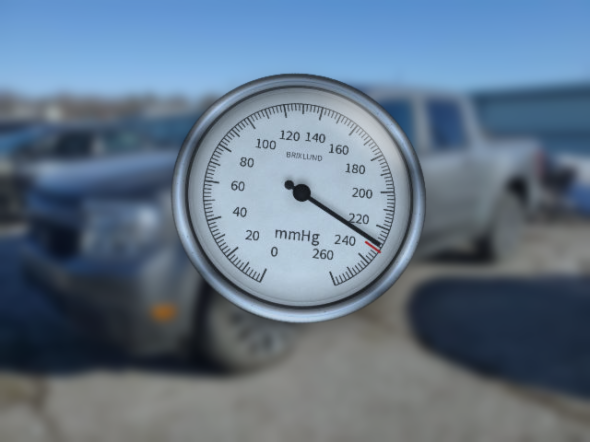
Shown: **230** mmHg
